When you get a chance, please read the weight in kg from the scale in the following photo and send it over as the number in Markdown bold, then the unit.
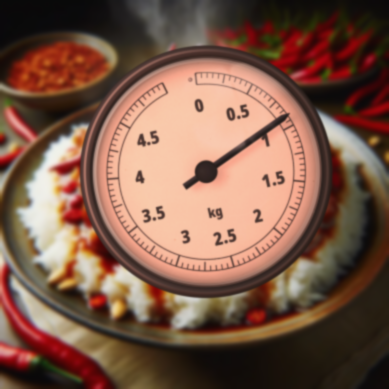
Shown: **0.9** kg
